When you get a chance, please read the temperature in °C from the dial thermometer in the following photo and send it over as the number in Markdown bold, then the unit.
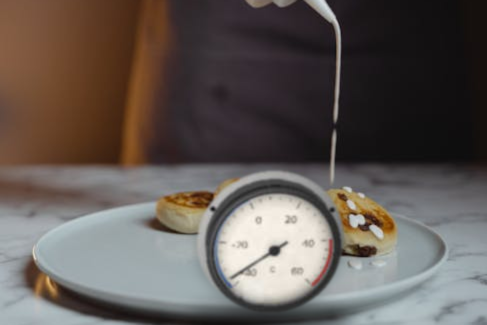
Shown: **-36** °C
